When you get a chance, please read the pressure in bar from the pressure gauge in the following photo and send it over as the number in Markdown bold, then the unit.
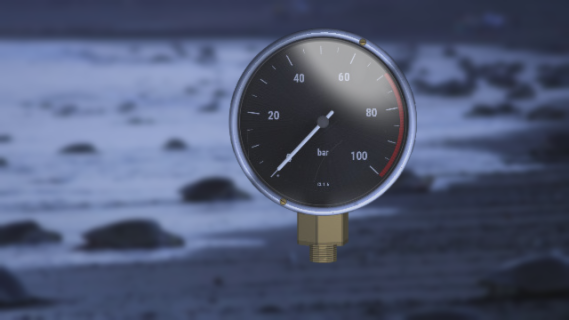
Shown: **0** bar
